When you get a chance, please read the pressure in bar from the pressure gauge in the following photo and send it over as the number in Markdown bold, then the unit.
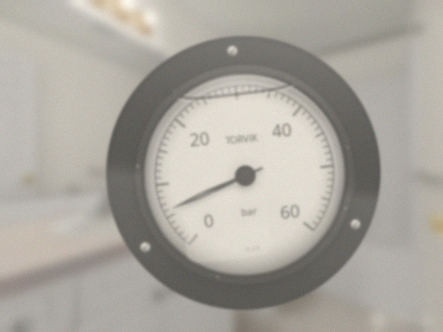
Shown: **6** bar
